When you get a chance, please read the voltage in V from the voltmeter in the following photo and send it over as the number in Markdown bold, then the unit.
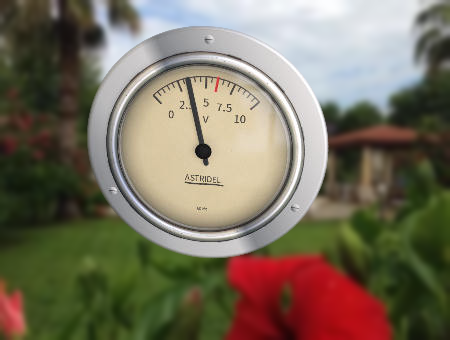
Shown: **3.5** V
